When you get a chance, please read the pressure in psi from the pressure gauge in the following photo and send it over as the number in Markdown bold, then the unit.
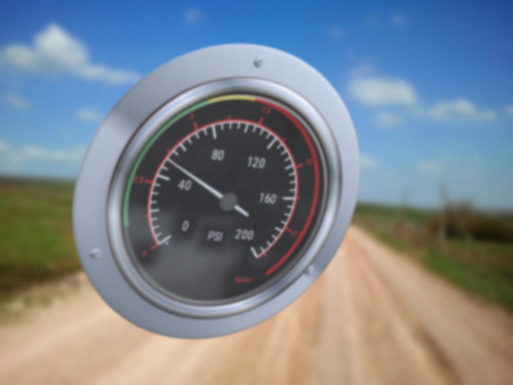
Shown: **50** psi
